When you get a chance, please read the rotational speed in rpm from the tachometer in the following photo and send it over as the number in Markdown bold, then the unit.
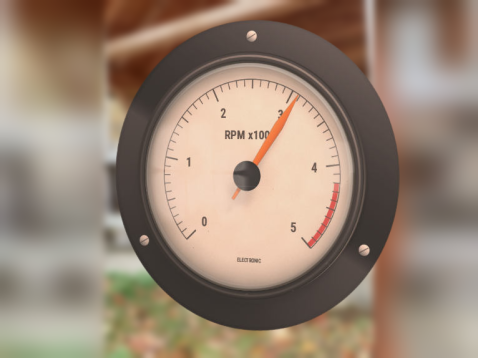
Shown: **3100** rpm
